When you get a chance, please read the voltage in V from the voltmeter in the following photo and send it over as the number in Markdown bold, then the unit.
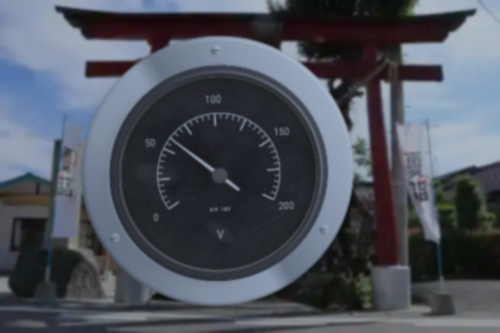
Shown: **60** V
